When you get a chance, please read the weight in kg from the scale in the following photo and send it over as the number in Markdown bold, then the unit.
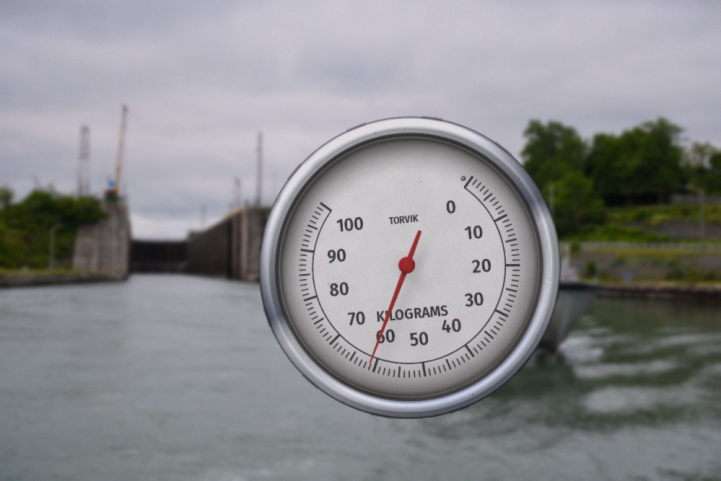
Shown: **61** kg
